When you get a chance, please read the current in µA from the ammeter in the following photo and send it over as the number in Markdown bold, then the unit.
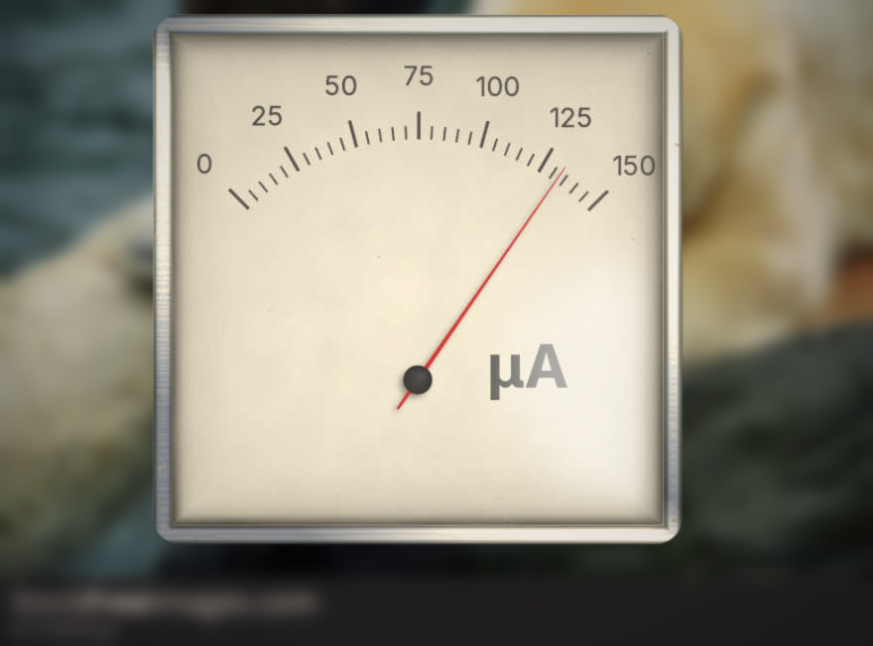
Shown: **132.5** µA
